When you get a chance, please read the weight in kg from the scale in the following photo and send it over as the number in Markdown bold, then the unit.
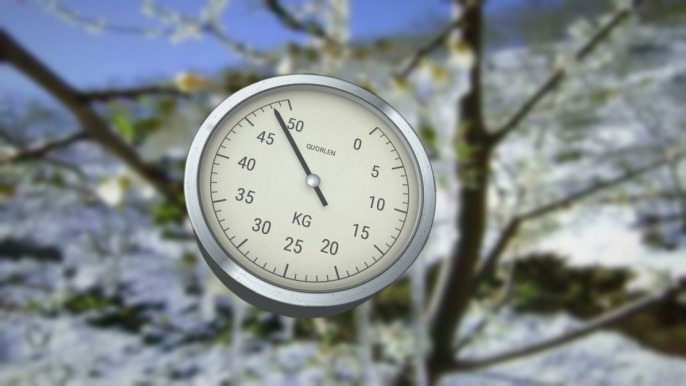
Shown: **48** kg
